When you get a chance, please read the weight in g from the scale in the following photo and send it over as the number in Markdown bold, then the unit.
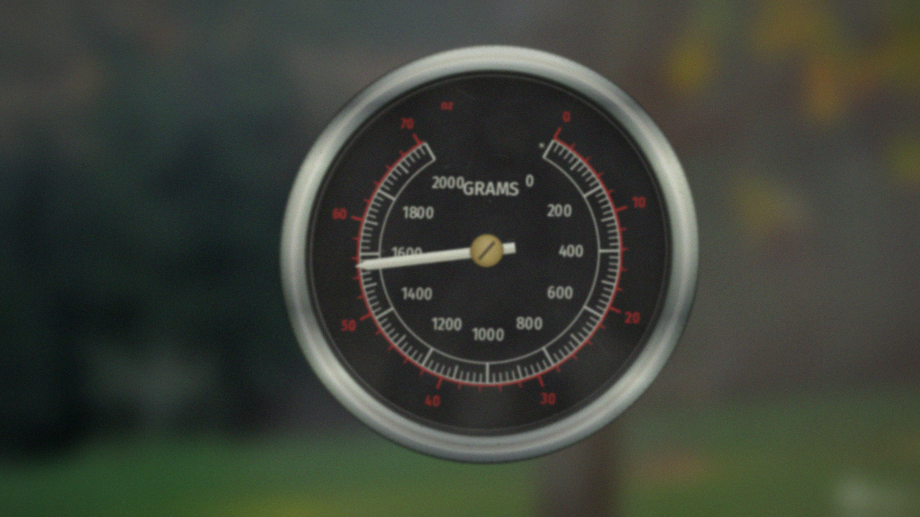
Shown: **1560** g
